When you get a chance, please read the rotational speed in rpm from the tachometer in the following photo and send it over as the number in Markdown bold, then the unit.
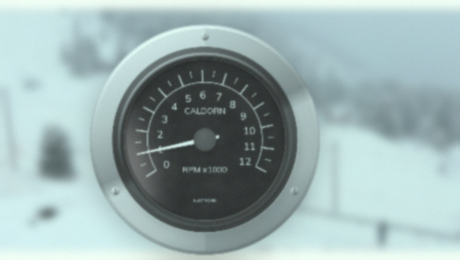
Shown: **1000** rpm
